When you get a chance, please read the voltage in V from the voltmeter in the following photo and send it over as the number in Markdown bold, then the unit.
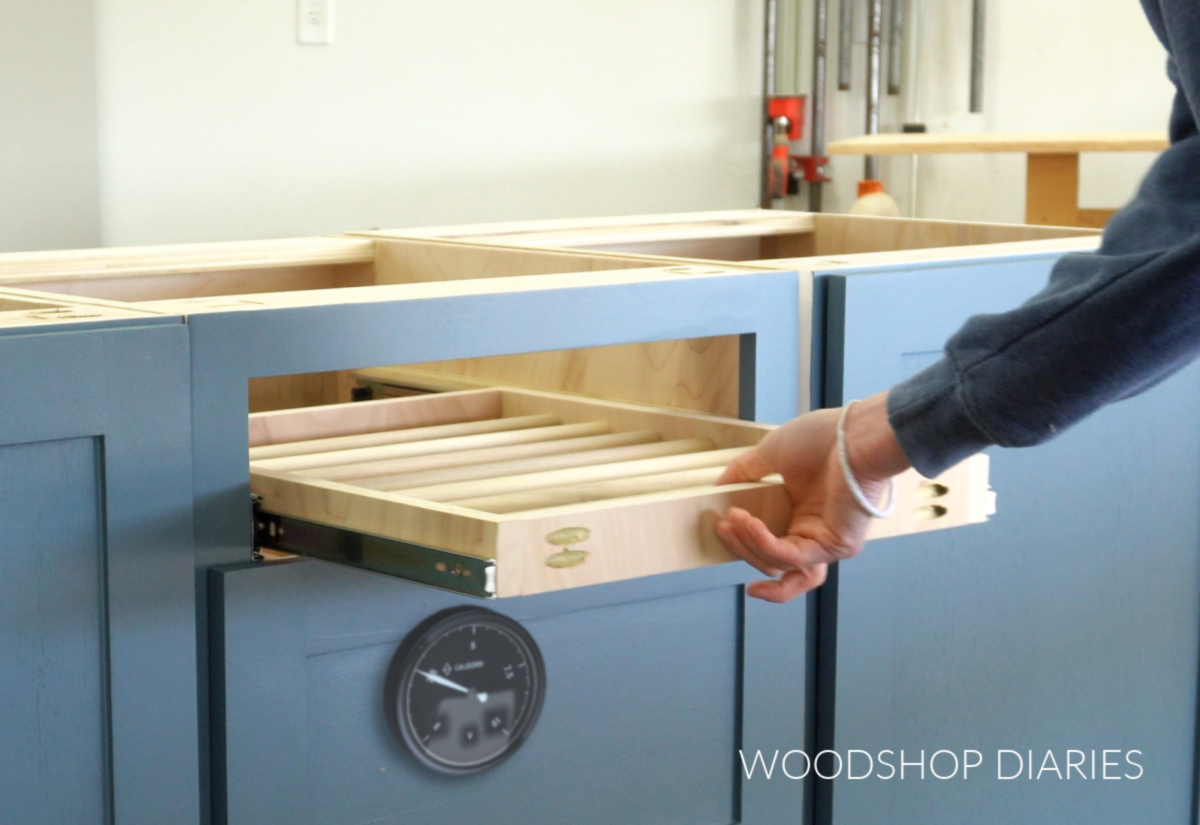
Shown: **2.5** V
